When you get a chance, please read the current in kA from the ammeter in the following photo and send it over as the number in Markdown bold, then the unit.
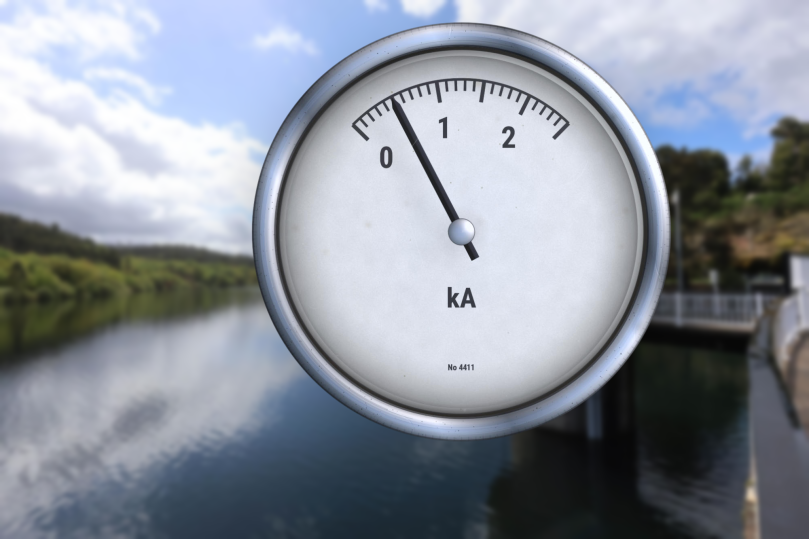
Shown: **0.5** kA
